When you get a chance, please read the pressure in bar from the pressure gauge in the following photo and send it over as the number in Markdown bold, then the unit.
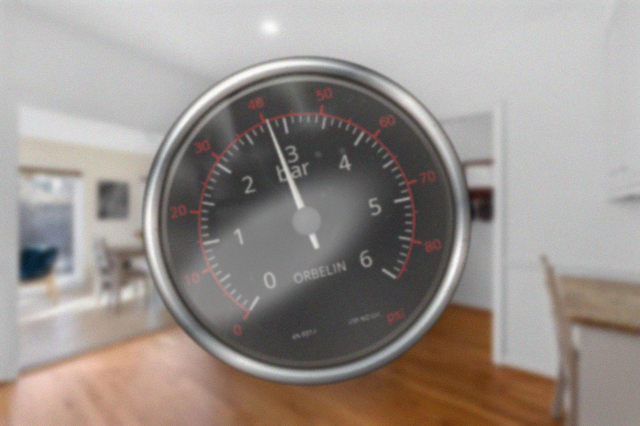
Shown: **2.8** bar
